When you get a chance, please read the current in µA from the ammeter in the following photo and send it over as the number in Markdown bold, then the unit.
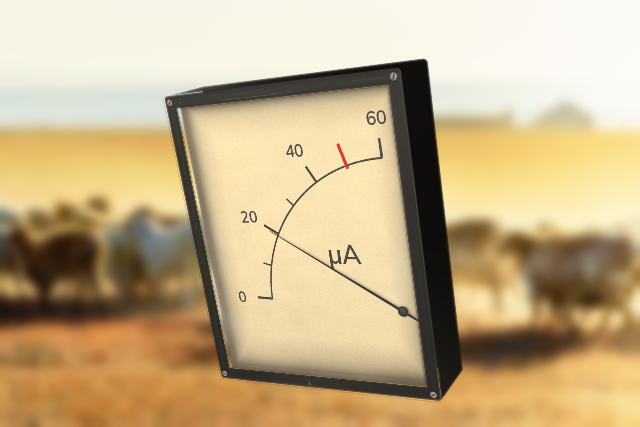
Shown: **20** µA
